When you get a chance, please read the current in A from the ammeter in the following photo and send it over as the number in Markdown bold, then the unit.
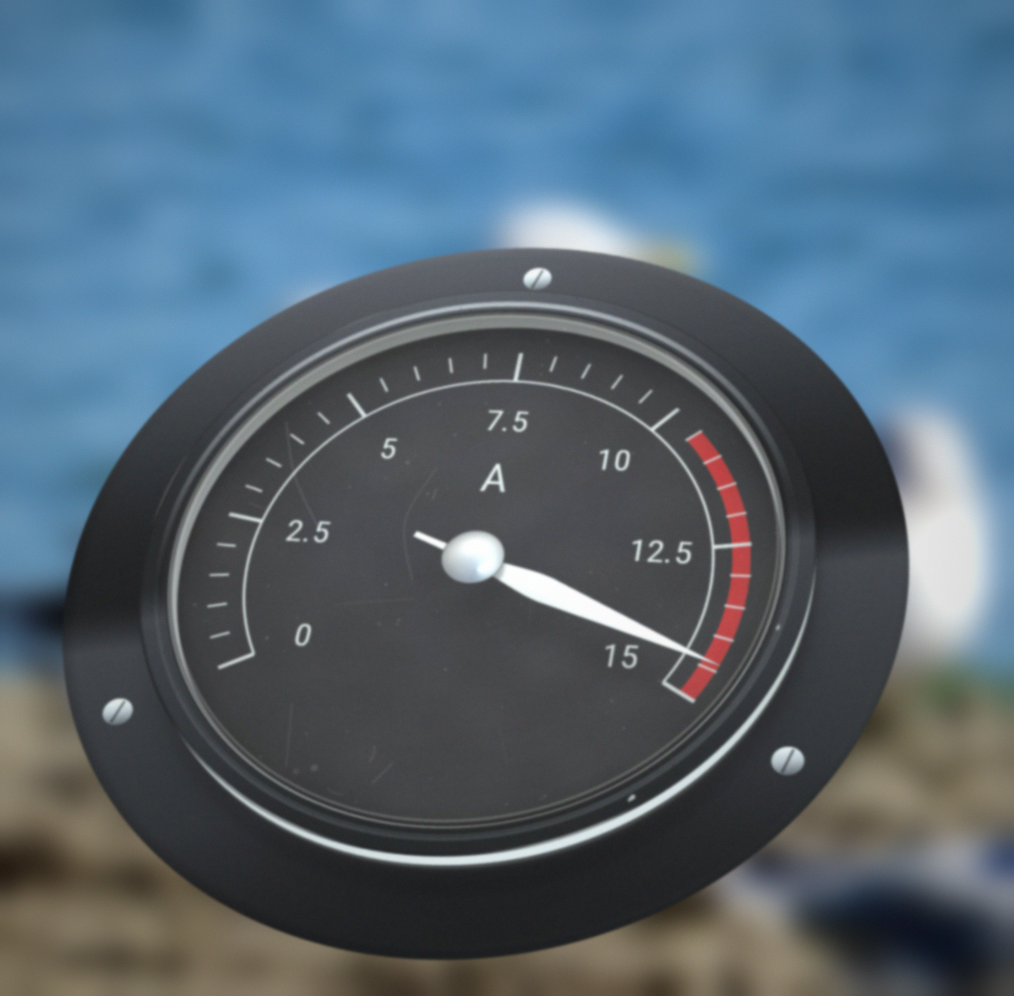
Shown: **14.5** A
